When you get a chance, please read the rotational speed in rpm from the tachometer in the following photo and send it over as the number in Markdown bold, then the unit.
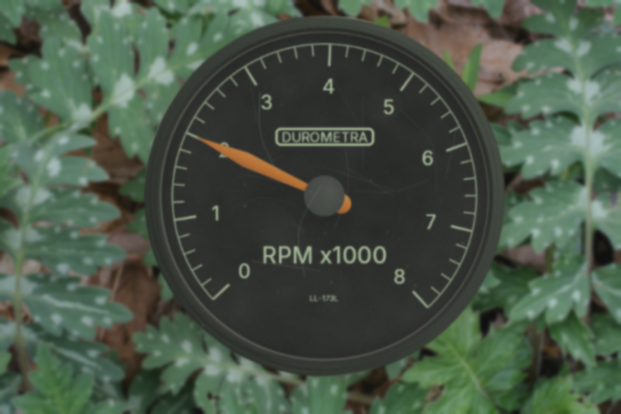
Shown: **2000** rpm
